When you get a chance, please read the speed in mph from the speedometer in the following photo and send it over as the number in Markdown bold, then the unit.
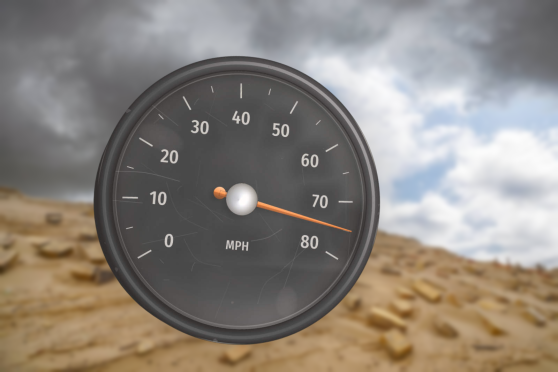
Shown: **75** mph
